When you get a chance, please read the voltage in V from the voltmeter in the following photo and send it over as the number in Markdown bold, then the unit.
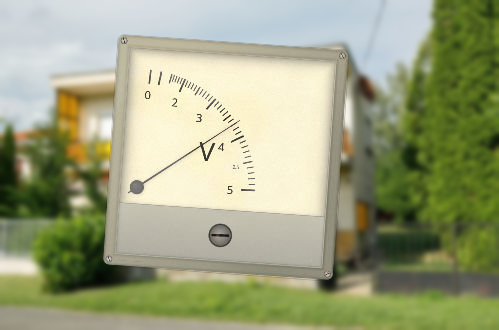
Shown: **3.7** V
